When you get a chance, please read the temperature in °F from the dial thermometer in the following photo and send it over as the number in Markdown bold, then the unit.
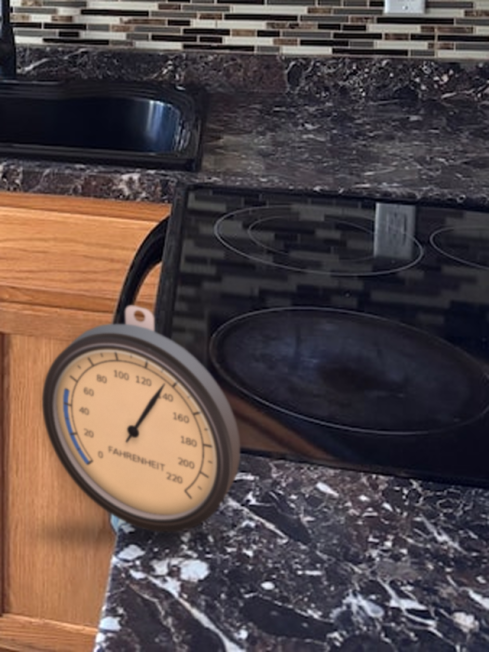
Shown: **135** °F
